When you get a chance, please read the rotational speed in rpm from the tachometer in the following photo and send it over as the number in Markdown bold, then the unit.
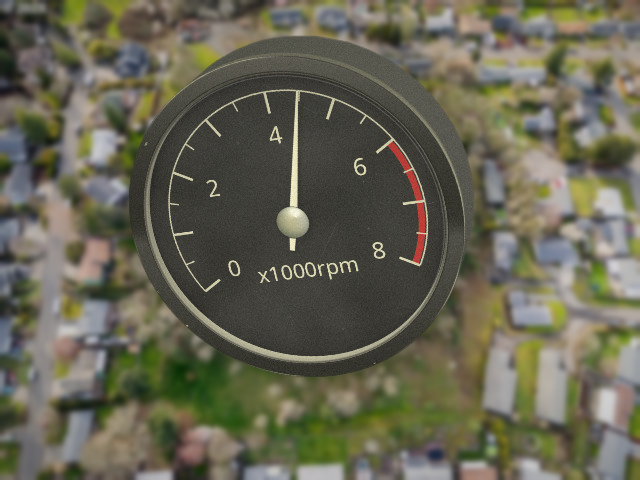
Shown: **4500** rpm
